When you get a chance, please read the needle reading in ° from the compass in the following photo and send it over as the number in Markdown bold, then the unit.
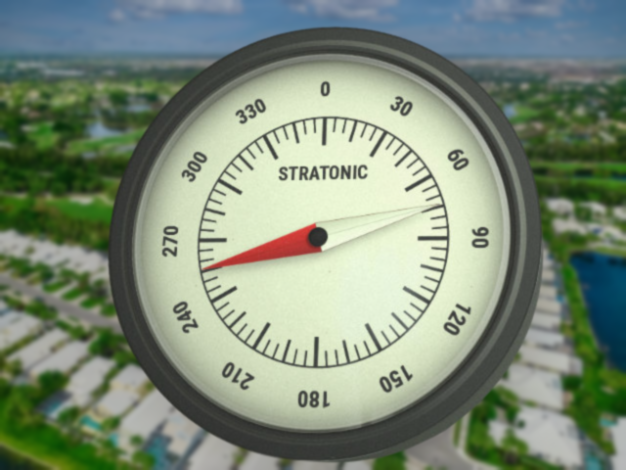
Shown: **255** °
